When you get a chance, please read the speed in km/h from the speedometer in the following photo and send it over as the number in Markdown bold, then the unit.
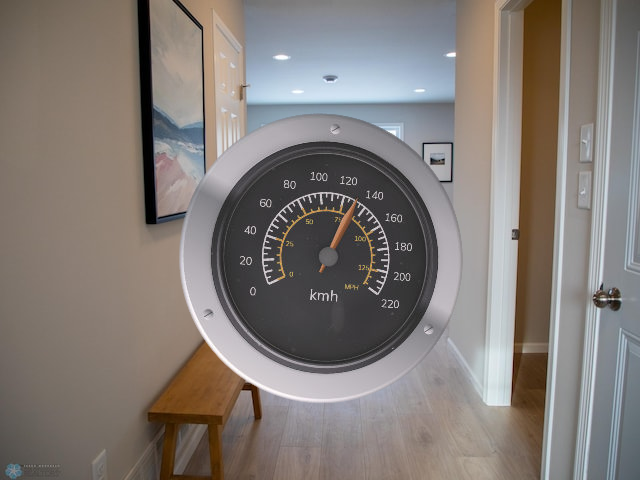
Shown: **130** km/h
